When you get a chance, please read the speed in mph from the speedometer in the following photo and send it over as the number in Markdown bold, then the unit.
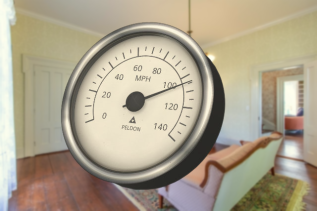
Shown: **105** mph
